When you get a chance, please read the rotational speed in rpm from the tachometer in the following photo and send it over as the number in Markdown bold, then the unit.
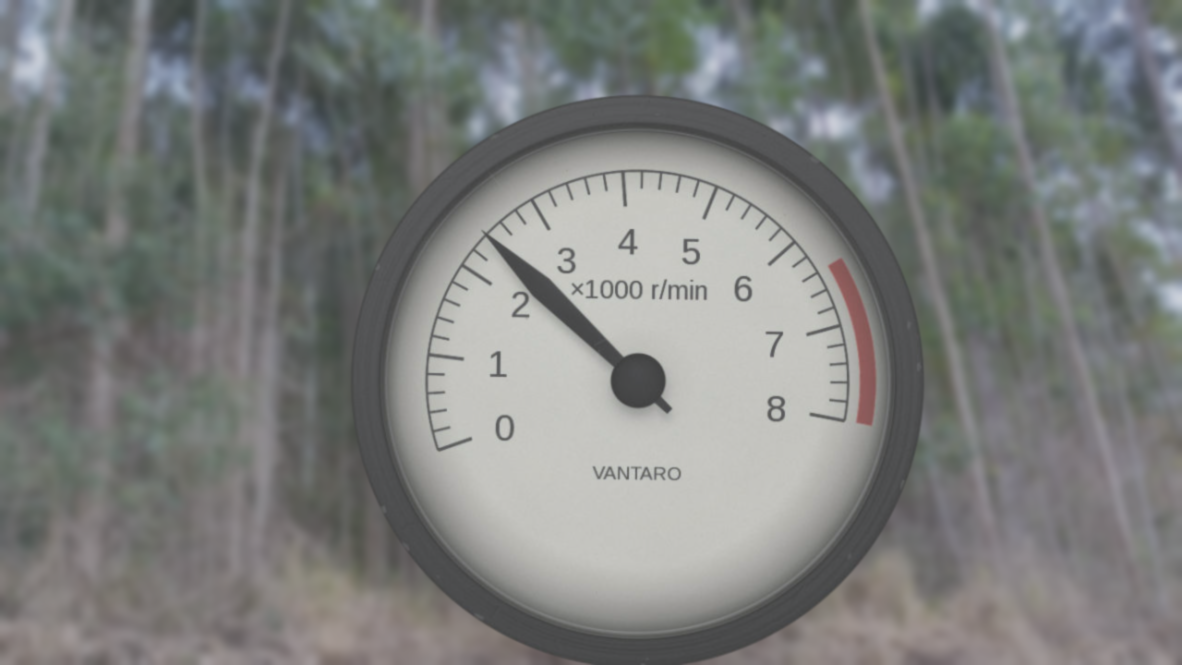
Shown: **2400** rpm
